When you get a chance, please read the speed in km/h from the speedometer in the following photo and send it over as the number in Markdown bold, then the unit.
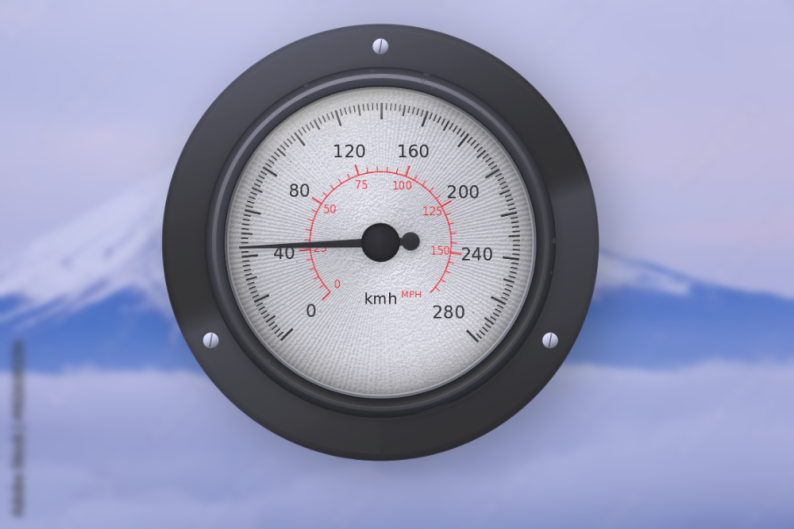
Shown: **44** km/h
